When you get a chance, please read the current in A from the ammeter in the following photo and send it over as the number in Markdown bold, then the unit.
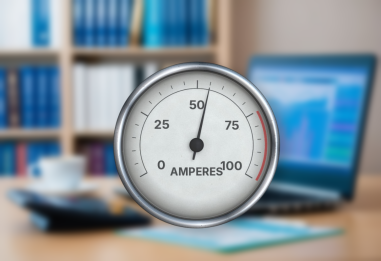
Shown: **55** A
